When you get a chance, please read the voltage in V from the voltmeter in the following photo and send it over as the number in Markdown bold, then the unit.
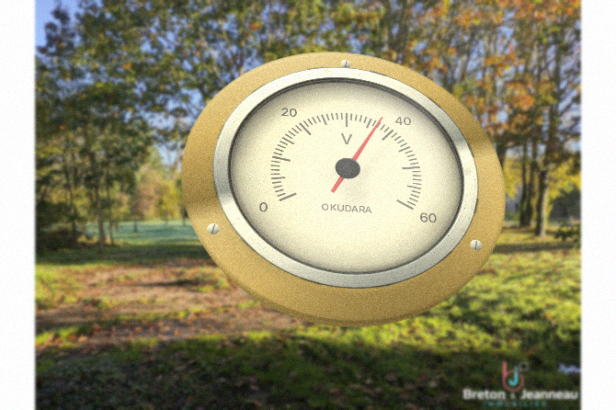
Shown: **37** V
